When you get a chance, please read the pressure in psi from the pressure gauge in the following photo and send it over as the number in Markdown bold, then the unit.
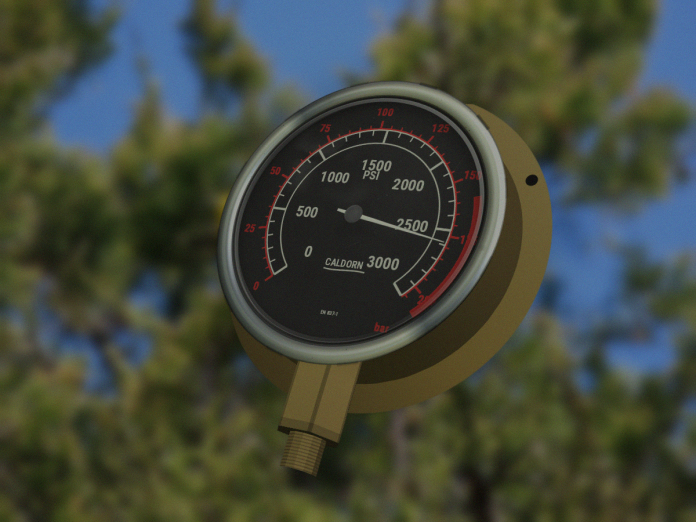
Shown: **2600** psi
